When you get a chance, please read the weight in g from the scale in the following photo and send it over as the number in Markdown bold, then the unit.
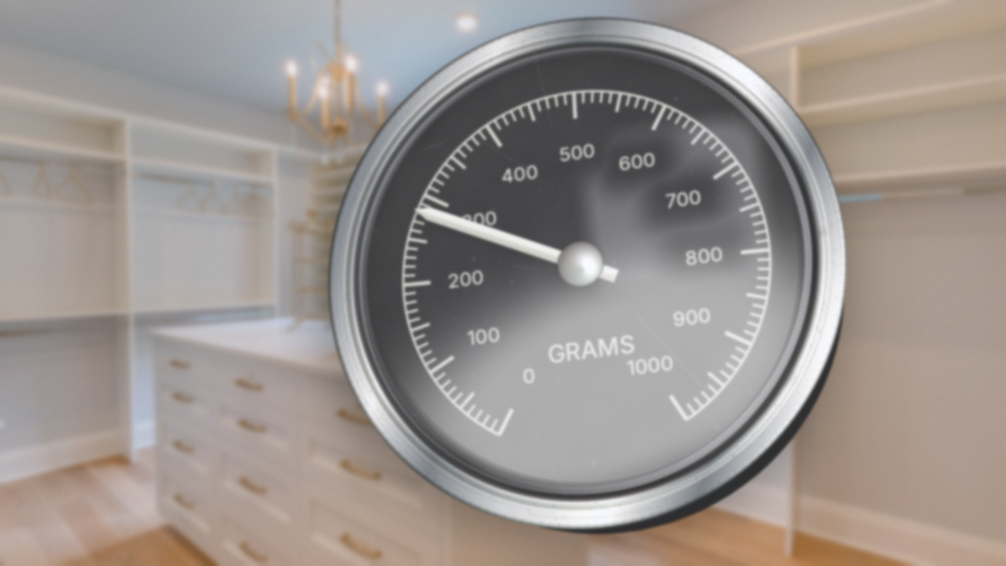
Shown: **280** g
